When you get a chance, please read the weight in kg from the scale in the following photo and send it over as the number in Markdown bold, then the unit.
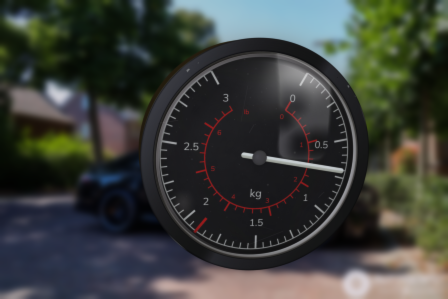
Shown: **0.7** kg
